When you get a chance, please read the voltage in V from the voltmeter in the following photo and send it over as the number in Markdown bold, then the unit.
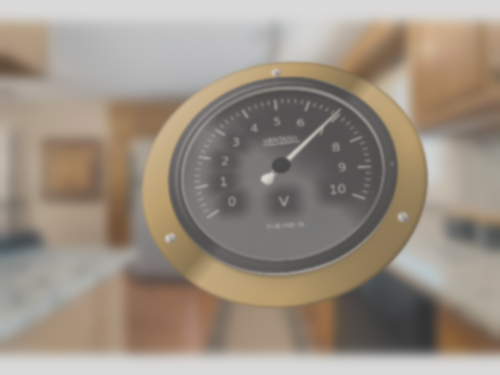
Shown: **7** V
